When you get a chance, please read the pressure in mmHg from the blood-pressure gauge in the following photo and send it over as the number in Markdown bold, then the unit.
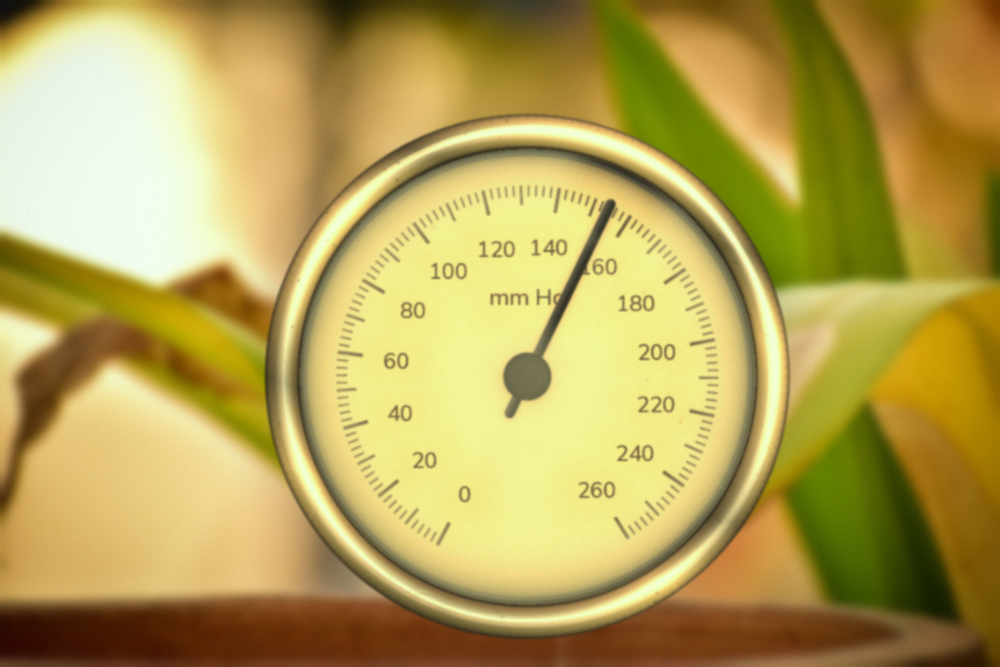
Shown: **154** mmHg
